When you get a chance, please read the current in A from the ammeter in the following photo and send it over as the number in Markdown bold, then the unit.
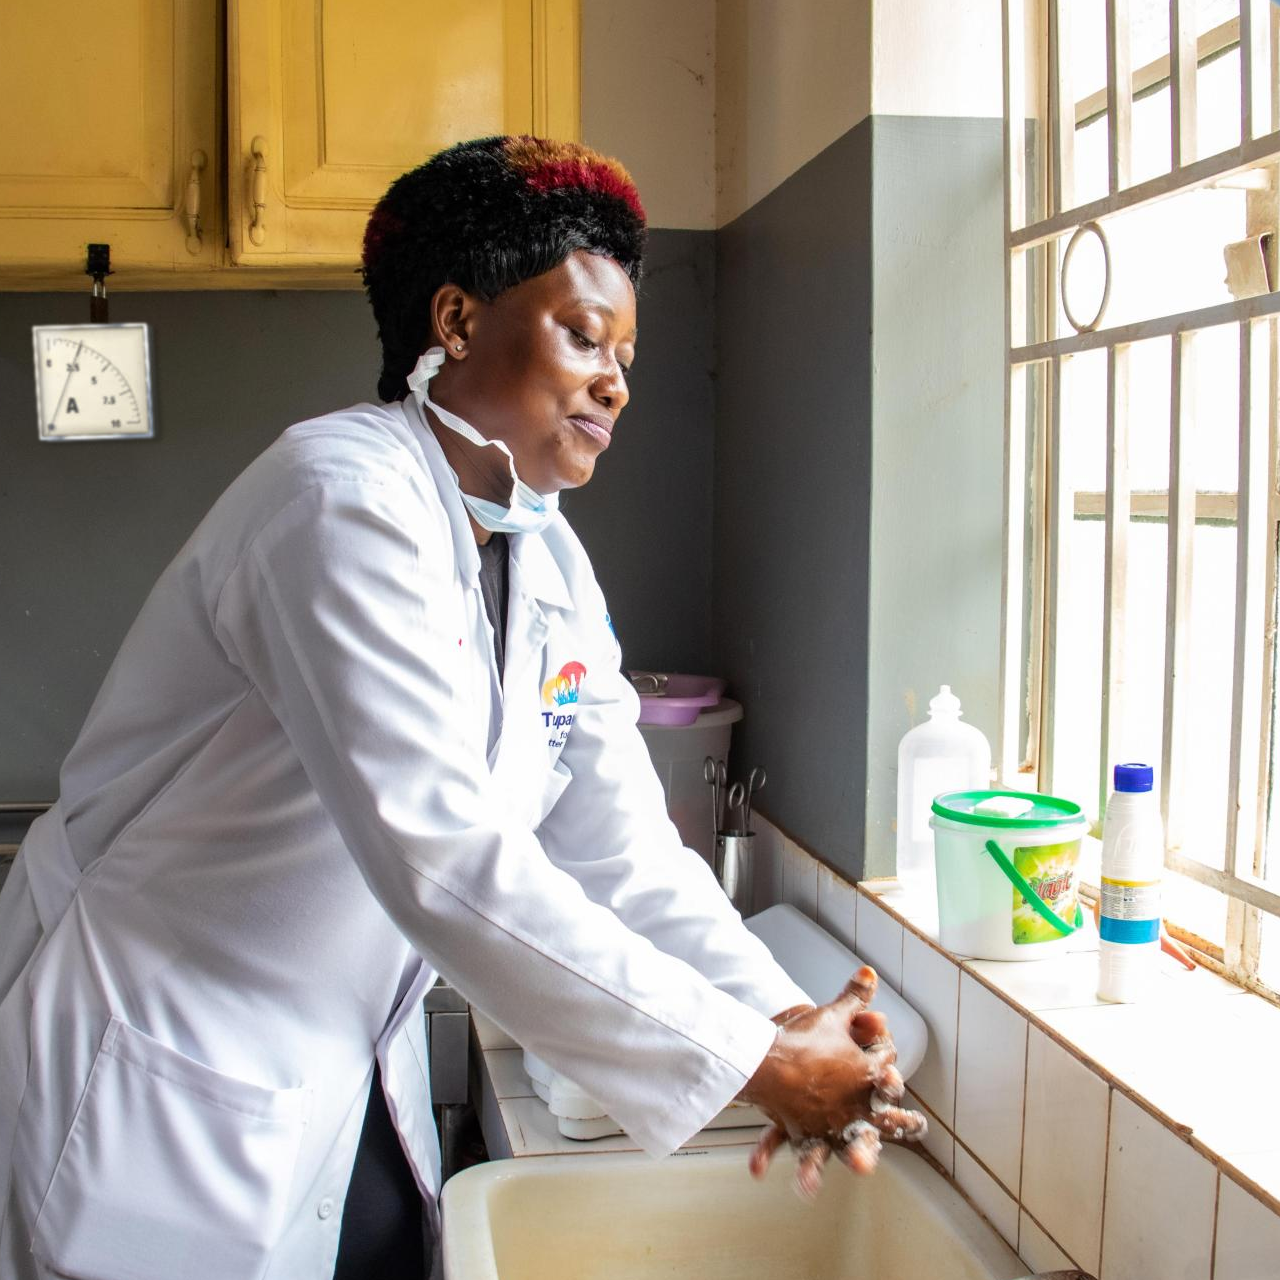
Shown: **2.5** A
